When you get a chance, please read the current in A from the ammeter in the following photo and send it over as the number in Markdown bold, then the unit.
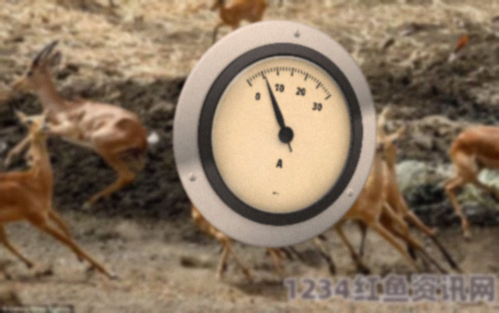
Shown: **5** A
